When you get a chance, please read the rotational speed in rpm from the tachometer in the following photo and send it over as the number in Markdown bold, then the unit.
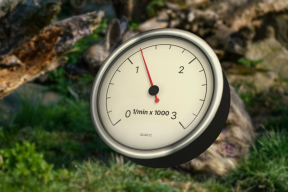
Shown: **1200** rpm
